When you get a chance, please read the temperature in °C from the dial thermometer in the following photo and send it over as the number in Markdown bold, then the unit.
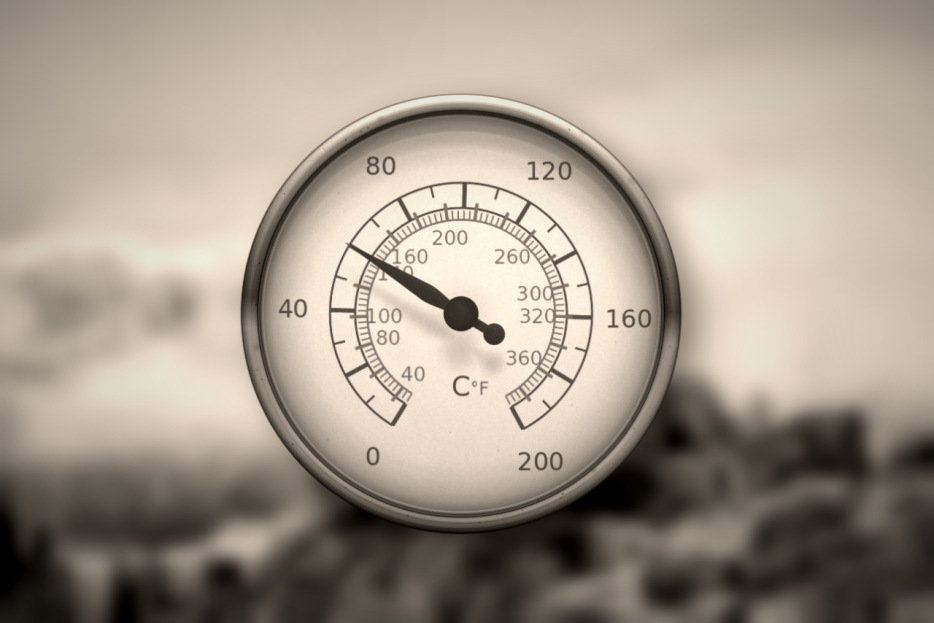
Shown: **60** °C
